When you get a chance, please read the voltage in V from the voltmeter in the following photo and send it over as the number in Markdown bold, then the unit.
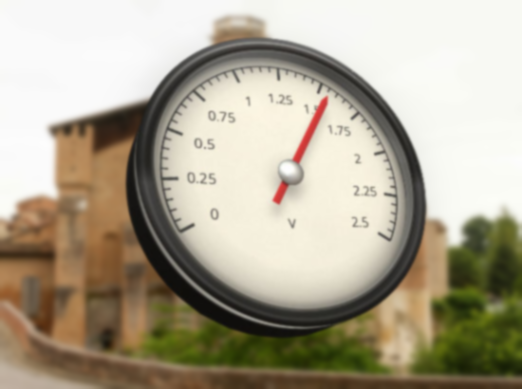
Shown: **1.55** V
